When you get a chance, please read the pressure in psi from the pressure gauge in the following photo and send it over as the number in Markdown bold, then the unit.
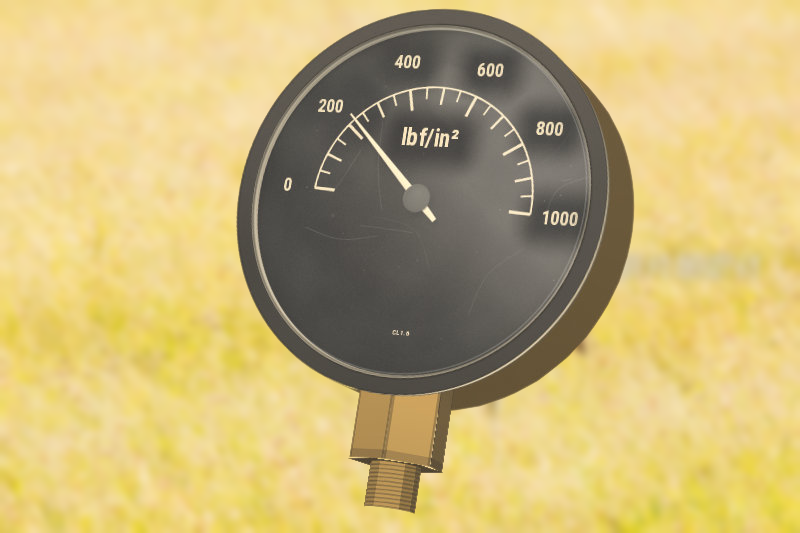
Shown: **225** psi
